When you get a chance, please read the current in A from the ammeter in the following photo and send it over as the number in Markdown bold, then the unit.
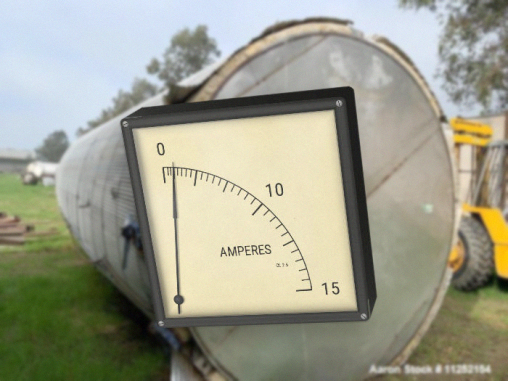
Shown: **2.5** A
